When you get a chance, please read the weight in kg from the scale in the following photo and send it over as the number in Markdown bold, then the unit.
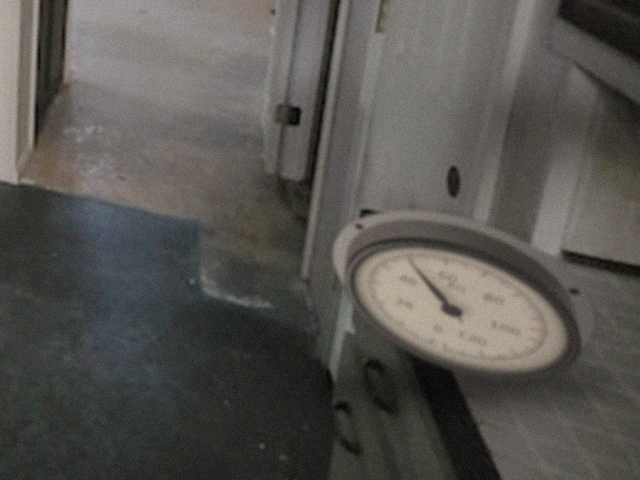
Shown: **50** kg
